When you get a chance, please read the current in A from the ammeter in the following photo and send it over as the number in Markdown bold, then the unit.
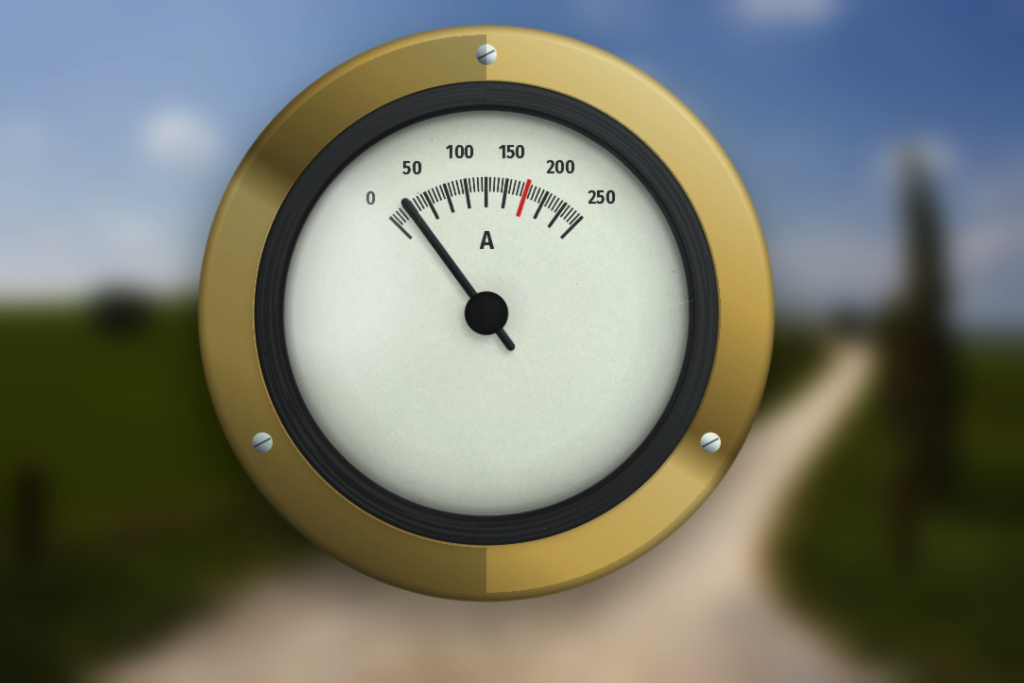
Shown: **25** A
